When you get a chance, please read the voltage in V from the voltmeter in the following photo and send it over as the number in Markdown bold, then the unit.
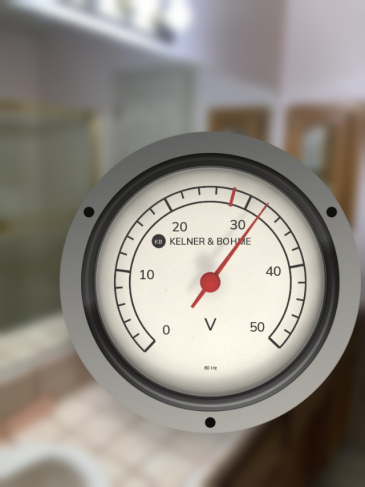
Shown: **32** V
